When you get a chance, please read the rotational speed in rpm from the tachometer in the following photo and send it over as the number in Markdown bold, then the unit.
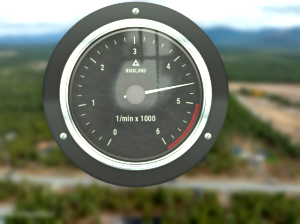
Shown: **4600** rpm
